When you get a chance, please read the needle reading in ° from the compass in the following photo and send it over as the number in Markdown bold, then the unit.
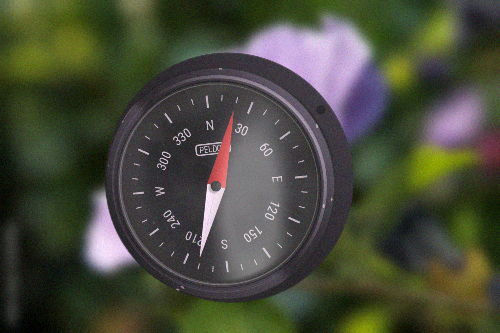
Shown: **20** °
